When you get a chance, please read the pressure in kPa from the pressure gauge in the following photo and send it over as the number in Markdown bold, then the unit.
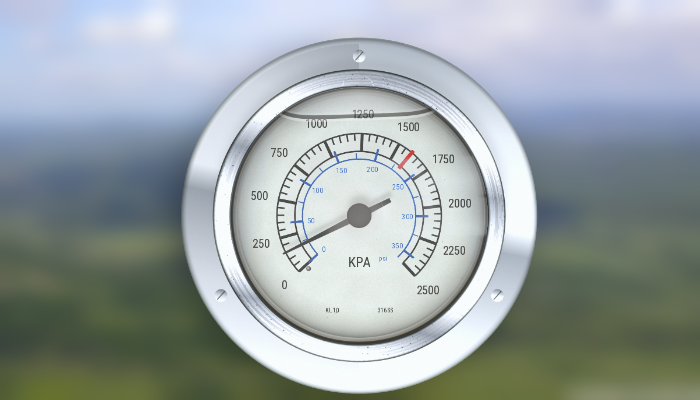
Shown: **150** kPa
